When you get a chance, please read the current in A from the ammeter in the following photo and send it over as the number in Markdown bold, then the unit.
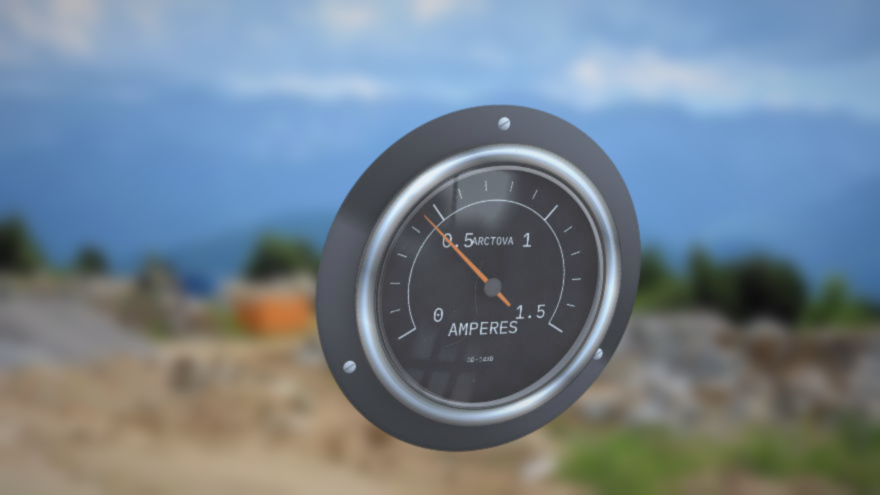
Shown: **0.45** A
